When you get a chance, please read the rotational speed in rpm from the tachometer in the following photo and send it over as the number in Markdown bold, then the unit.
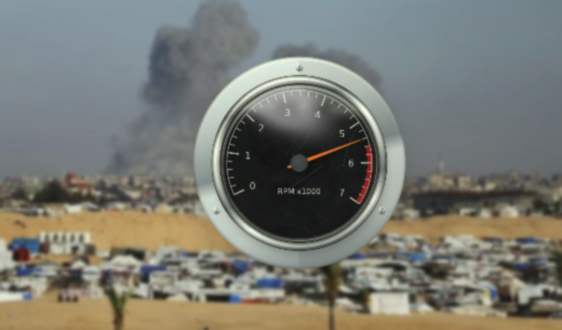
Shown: **5400** rpm
